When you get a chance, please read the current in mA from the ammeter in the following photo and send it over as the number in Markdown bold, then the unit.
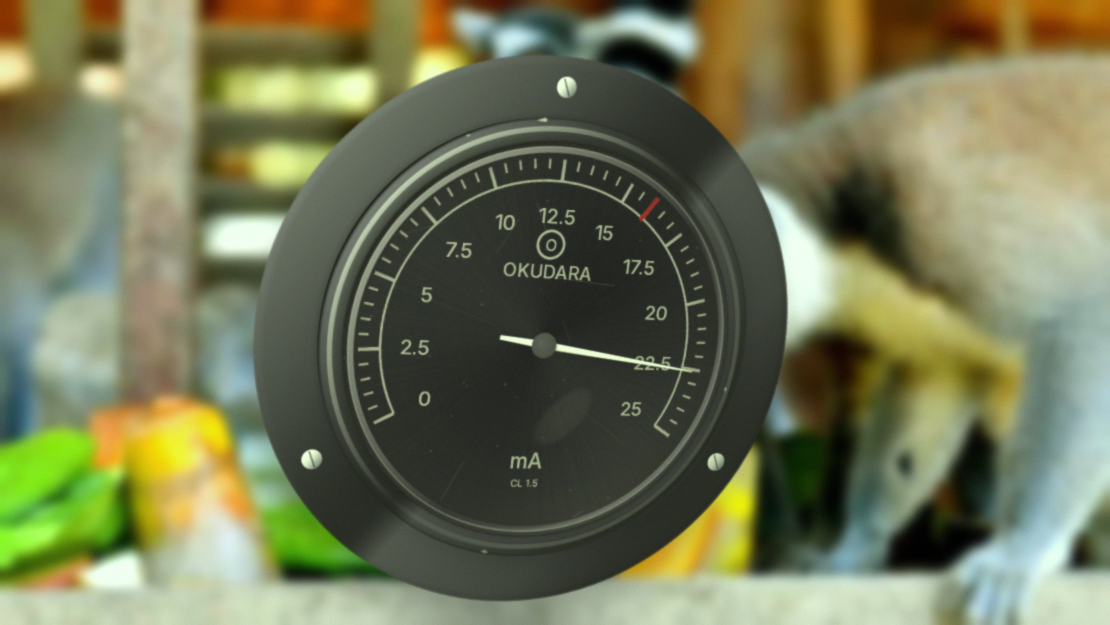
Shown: **22.5** mA
